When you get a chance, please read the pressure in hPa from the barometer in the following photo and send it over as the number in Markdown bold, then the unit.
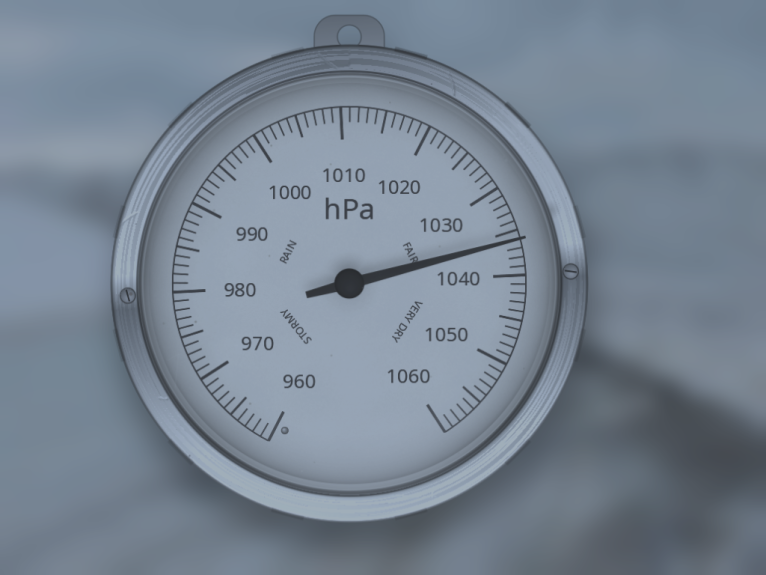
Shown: **1036** hPa
